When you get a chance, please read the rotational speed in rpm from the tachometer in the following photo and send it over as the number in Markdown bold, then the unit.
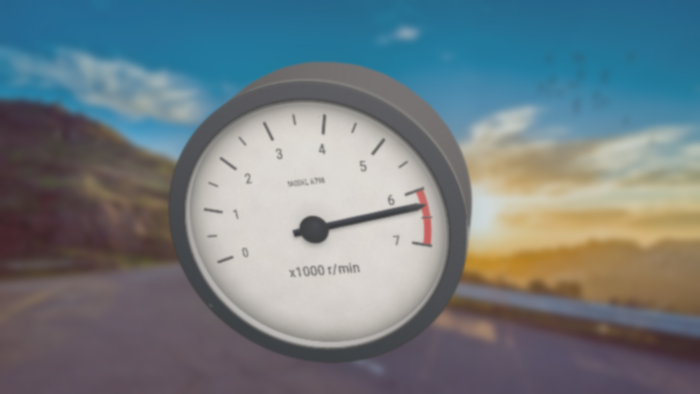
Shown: **6250** rpm
